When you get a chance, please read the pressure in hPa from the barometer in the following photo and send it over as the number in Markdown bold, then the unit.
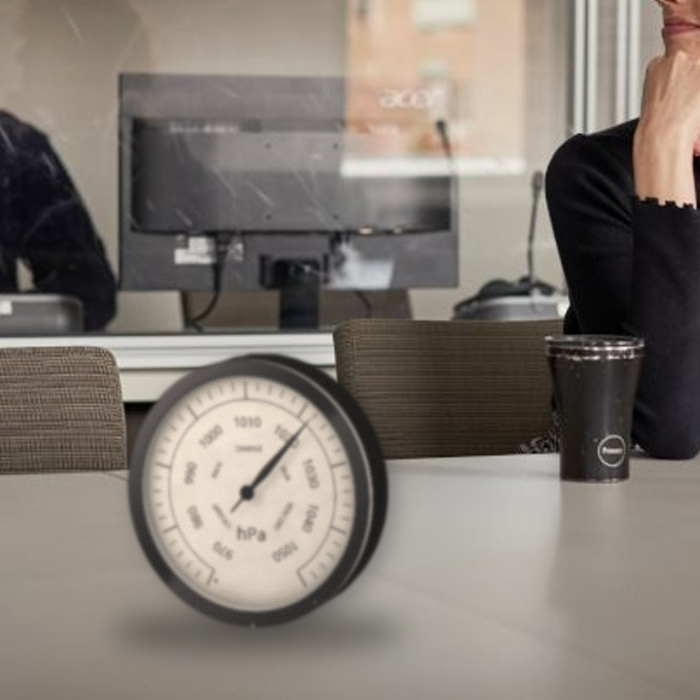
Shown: **1022** hPa
